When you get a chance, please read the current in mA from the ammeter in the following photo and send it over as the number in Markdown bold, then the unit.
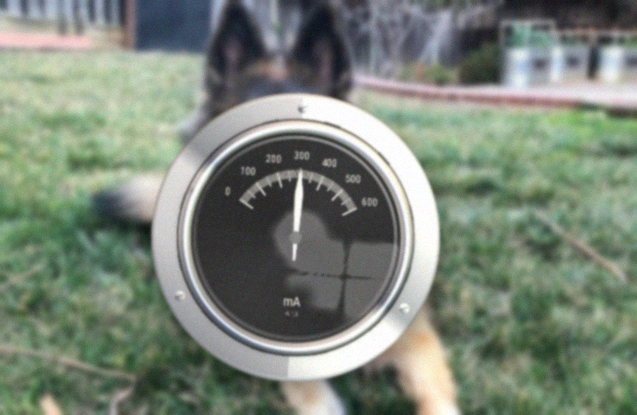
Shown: **300** mA
